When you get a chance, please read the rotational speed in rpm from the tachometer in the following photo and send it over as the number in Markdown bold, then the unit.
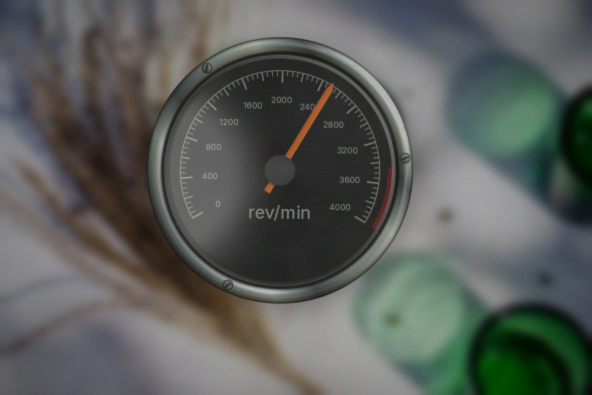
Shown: **2500** rpm
